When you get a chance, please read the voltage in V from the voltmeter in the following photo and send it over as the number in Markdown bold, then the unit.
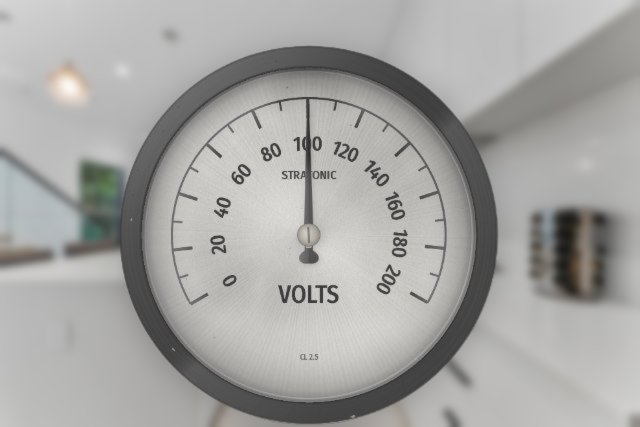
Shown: **100** V
